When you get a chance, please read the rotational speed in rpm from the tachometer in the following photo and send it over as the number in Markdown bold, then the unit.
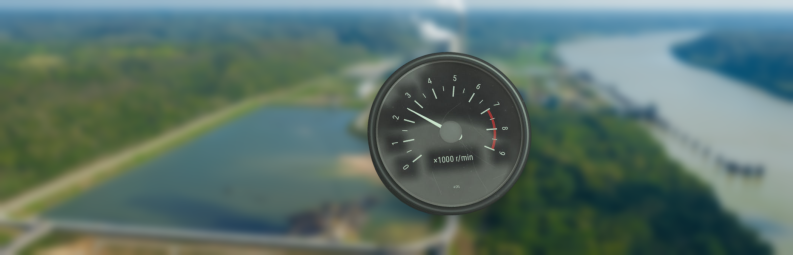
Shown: **2500** rpm
